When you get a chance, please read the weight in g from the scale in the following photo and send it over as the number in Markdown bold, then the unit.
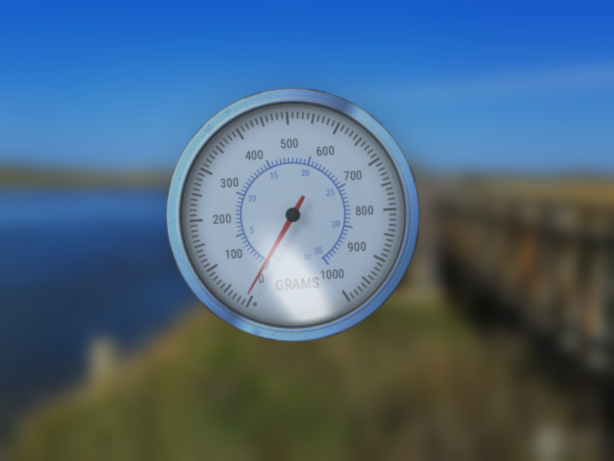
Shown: **10** g
